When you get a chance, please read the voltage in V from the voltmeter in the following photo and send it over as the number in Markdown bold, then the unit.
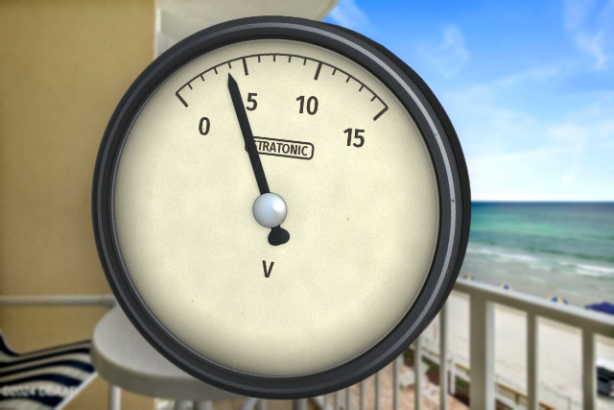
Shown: **4** V
